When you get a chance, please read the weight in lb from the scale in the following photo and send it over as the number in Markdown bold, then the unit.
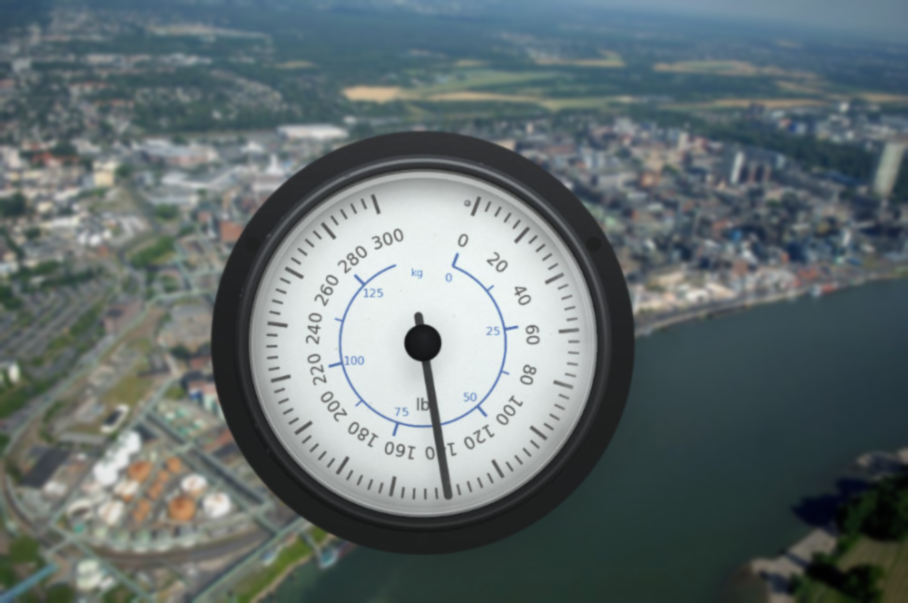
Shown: **140** lb
